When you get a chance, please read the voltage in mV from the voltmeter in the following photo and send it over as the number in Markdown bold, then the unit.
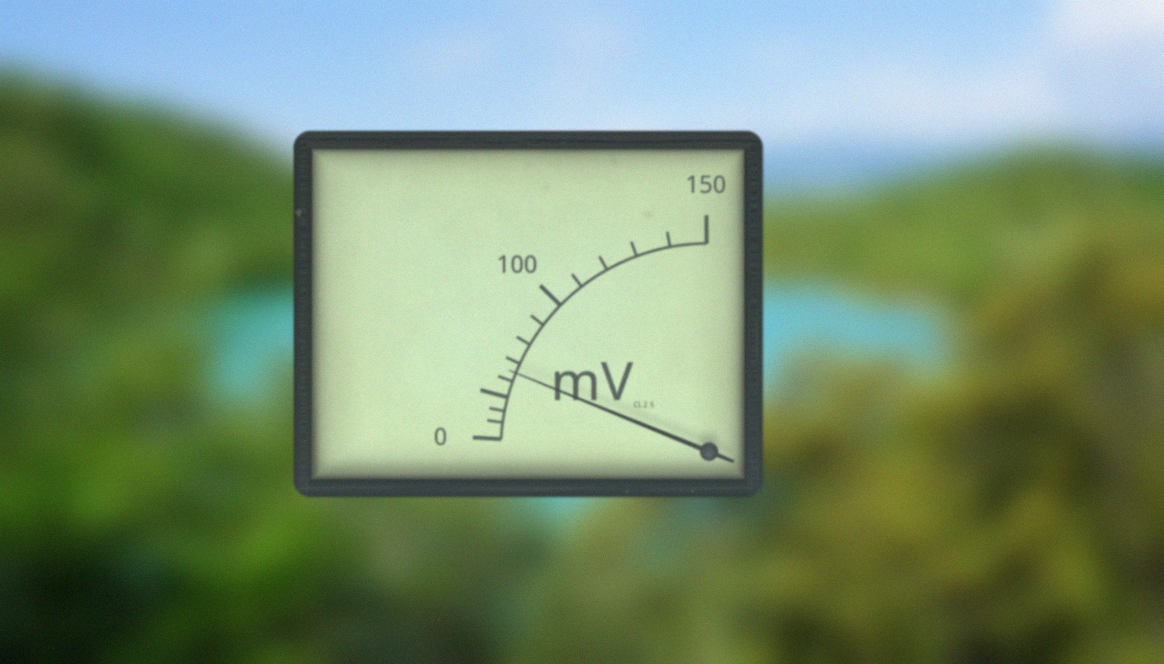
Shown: **65** mV
